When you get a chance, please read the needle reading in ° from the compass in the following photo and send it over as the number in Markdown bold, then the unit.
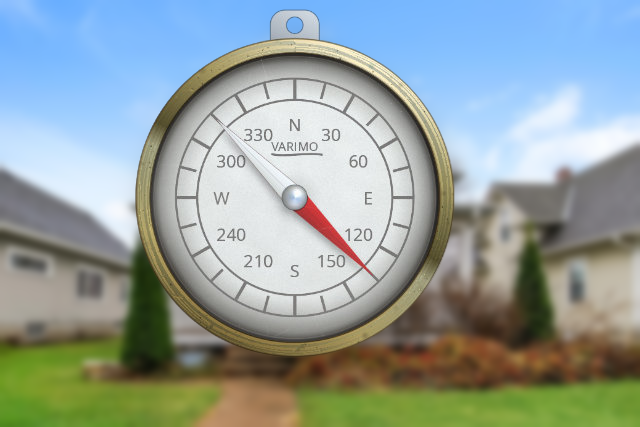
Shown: **135** °
